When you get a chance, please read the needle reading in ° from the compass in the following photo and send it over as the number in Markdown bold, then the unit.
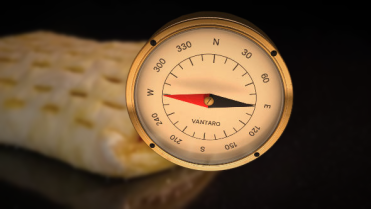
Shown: **270** °
